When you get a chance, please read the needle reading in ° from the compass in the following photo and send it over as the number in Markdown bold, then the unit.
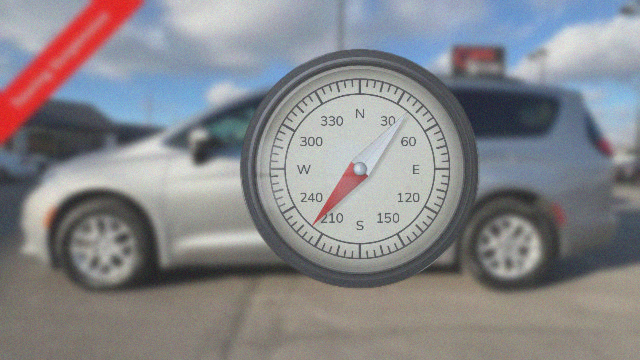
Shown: **220** °
